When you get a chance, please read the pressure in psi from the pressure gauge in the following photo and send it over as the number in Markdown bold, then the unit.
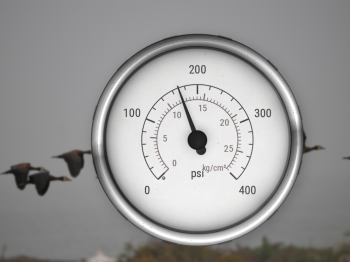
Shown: **170** psi
